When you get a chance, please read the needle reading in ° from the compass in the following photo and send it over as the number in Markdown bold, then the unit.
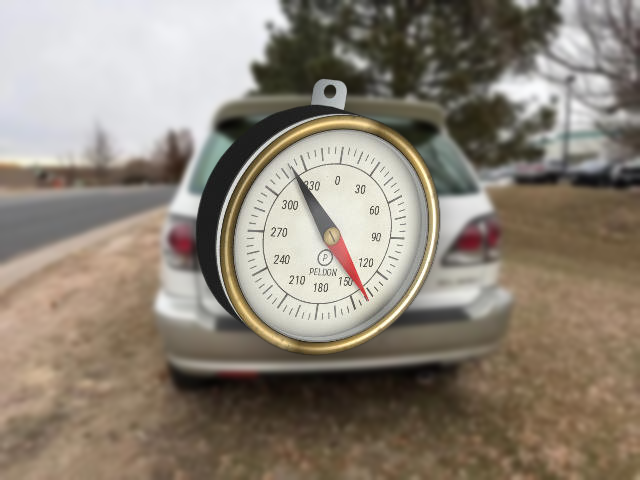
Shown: **140** °
